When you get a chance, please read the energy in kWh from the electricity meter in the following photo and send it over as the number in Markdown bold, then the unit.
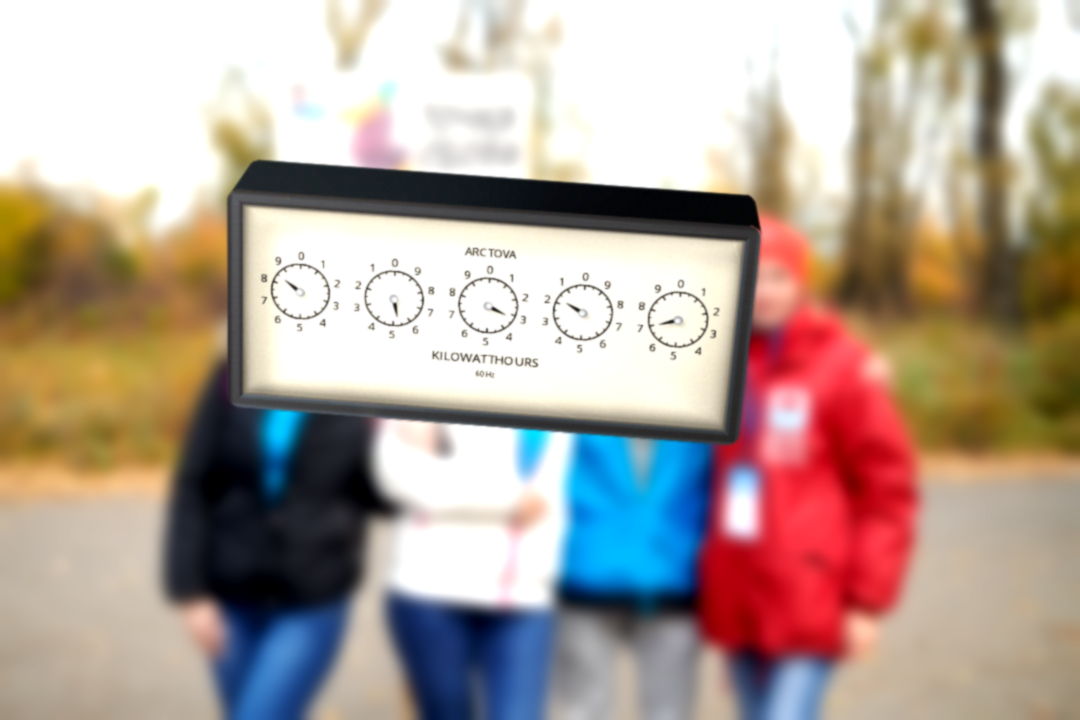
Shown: **85317** kWh
